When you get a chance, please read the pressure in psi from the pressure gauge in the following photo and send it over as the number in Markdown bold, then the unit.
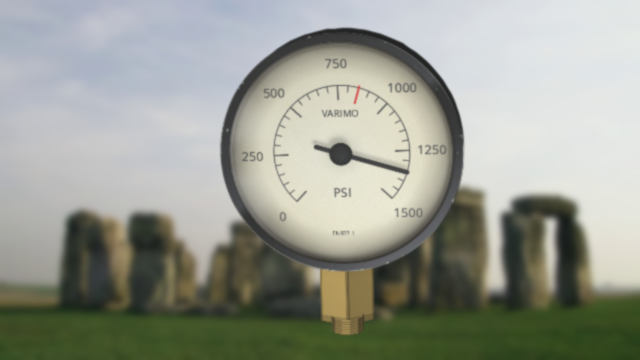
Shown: **1350** psi
